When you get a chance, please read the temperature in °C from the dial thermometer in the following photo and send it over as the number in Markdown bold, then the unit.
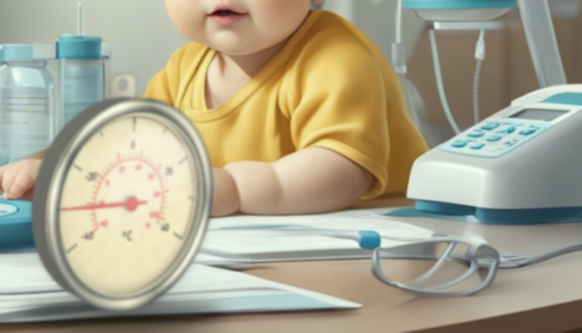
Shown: **-30** °C
